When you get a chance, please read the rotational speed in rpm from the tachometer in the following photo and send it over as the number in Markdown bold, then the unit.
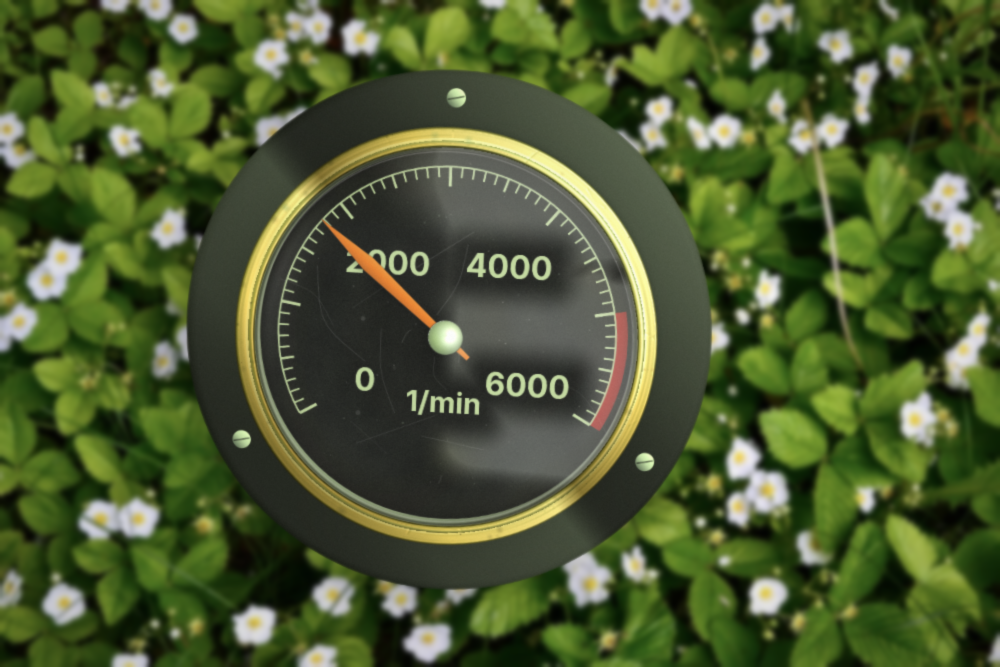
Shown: **1800** rpm
